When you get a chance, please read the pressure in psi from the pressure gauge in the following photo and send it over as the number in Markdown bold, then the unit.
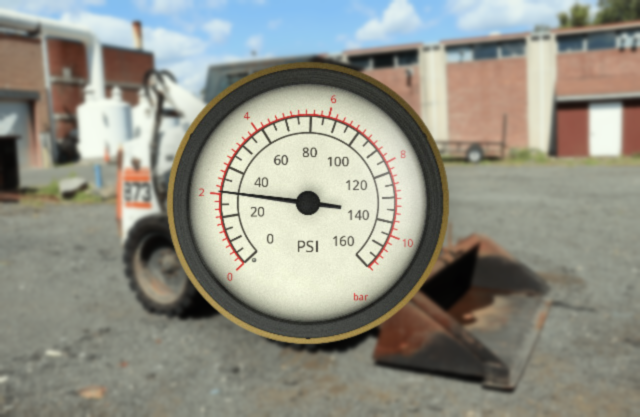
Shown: **30** psi
